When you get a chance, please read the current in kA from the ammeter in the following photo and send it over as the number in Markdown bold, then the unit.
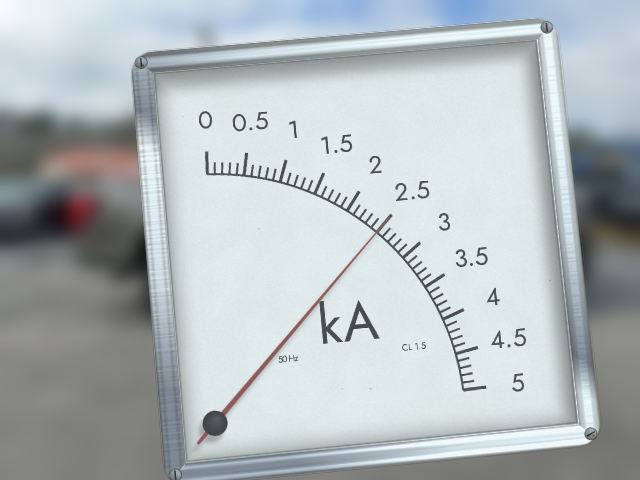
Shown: **2.5** kA
